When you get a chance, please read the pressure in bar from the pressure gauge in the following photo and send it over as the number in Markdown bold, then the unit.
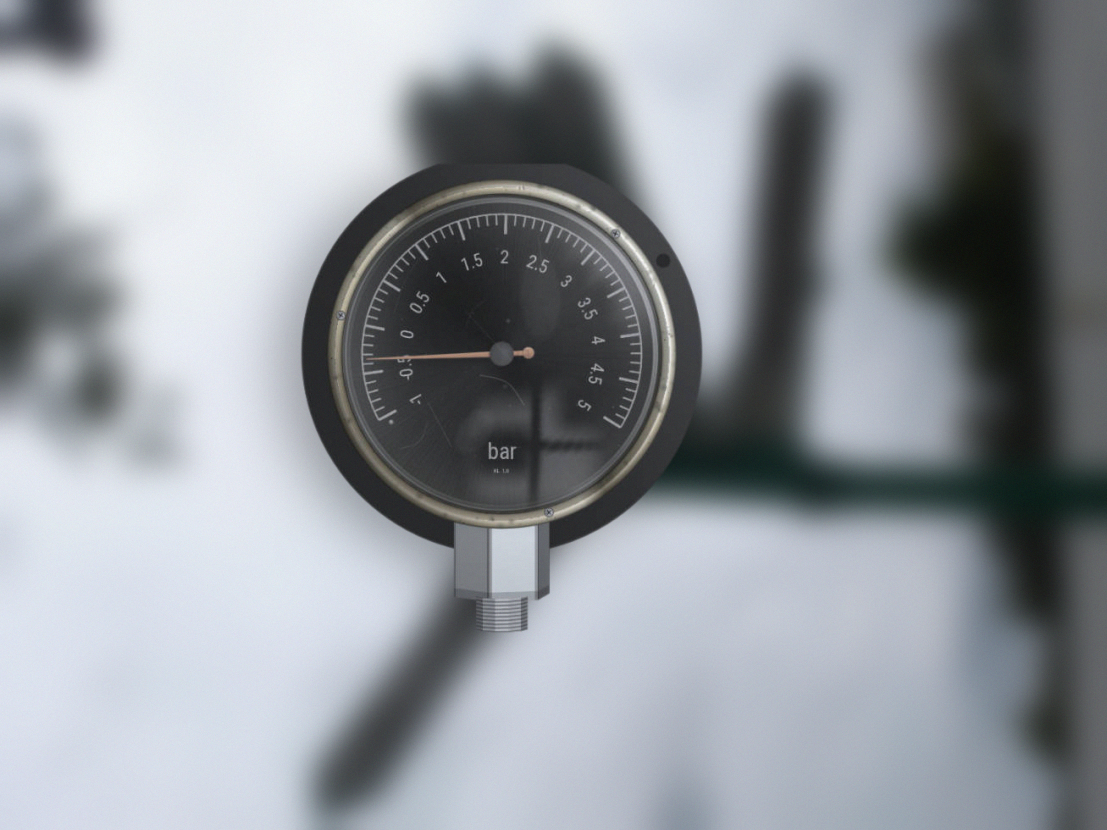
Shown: **-0.35** bar
